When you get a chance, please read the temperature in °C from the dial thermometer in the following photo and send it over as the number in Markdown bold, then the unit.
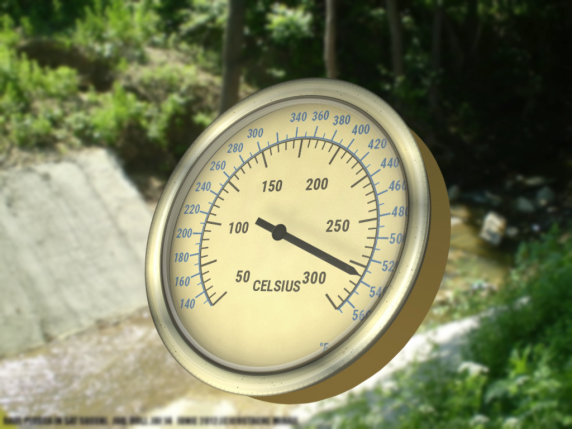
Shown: **280** °C
